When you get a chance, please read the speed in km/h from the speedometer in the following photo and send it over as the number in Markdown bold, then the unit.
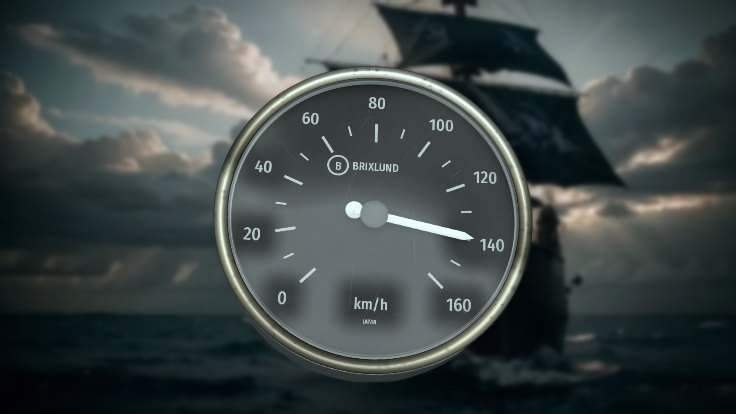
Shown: **140** km/h
